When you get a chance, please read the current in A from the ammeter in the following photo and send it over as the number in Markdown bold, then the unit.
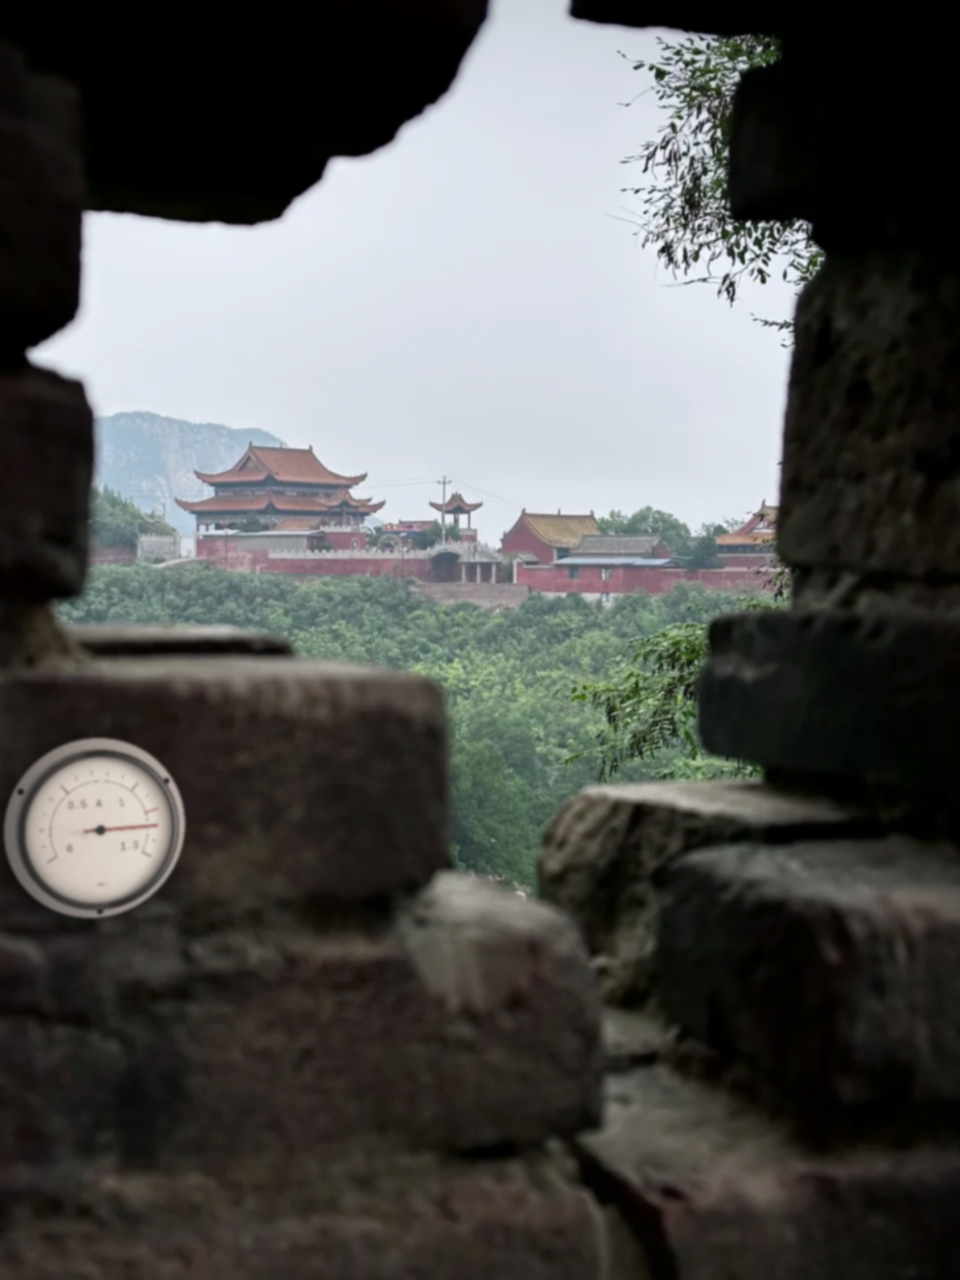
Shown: **1.3** A
